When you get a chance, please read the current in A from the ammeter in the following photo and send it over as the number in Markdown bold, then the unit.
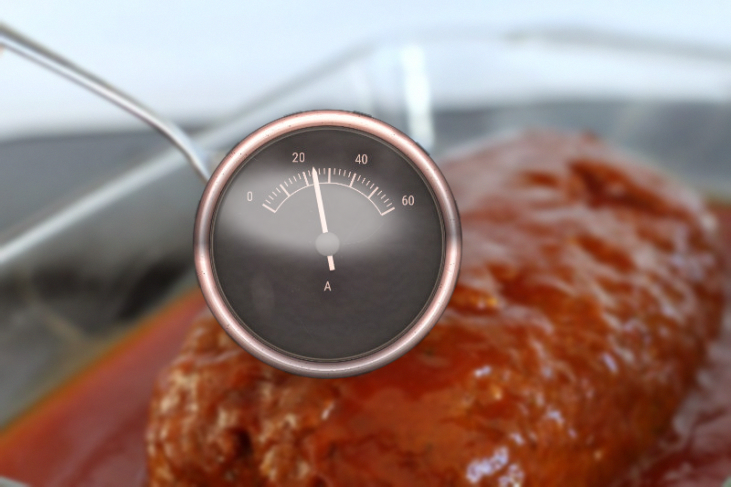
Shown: **24** A
